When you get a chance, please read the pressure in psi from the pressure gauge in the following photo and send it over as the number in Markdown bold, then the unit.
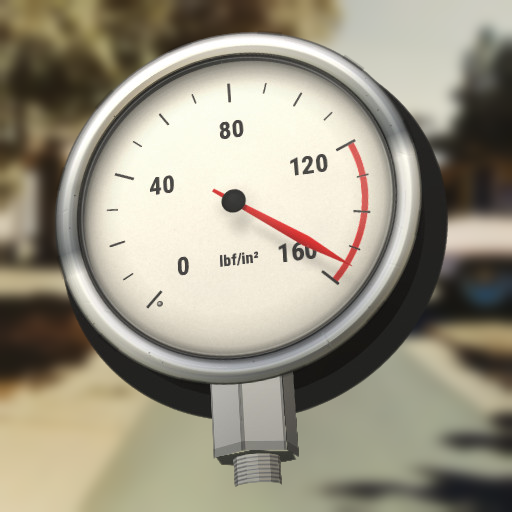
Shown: **155** psi
